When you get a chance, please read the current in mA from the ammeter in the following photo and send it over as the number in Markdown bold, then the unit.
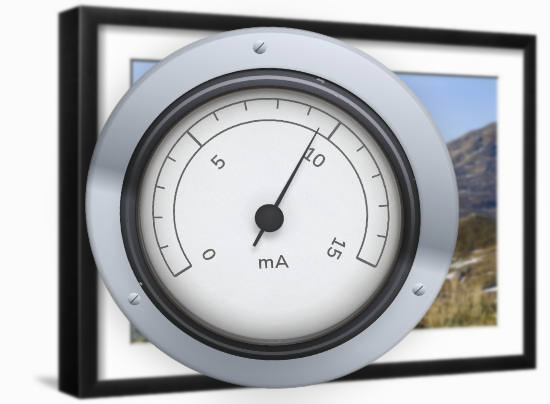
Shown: **9.5** mA
